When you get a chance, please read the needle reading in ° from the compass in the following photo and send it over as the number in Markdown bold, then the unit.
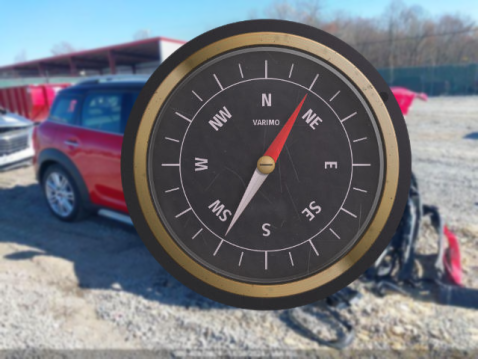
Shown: **30** °
